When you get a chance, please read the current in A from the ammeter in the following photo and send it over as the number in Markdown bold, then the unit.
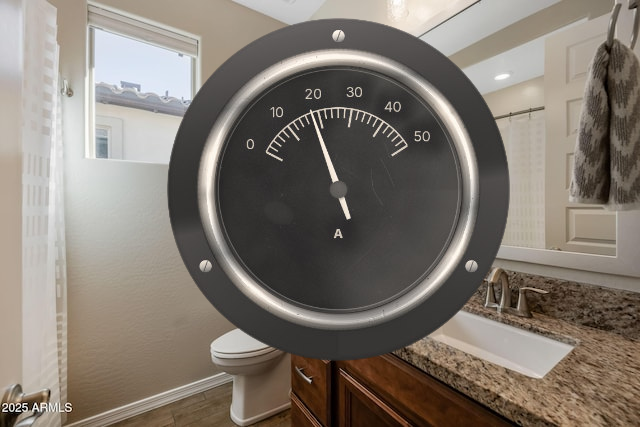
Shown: **18** A
